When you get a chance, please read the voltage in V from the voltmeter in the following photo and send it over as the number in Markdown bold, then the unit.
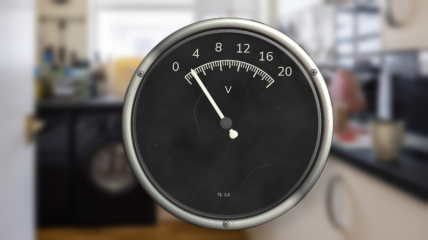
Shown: **2** V
